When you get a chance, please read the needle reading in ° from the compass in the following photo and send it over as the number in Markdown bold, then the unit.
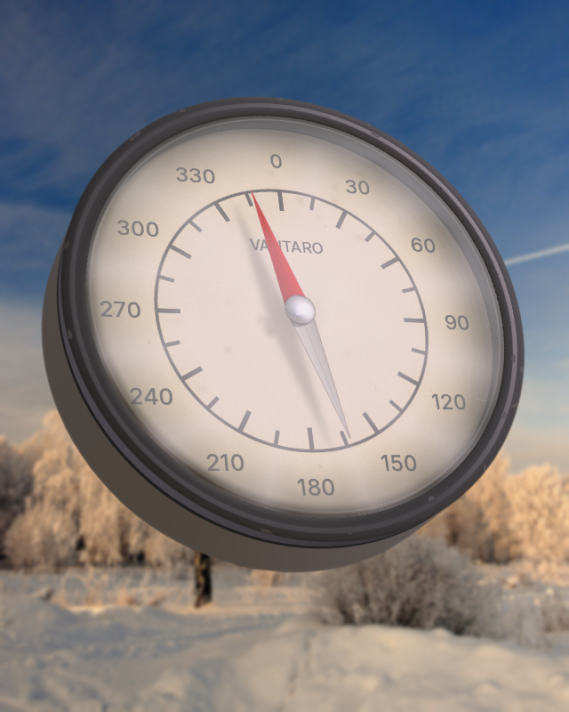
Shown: **345** °
